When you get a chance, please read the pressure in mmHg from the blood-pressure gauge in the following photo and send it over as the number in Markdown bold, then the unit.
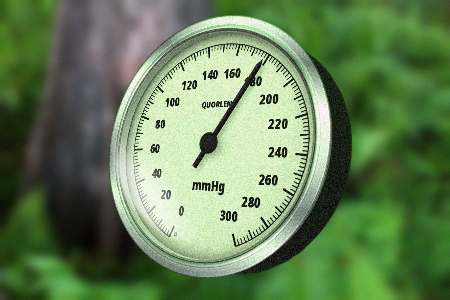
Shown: **180** mmHg
